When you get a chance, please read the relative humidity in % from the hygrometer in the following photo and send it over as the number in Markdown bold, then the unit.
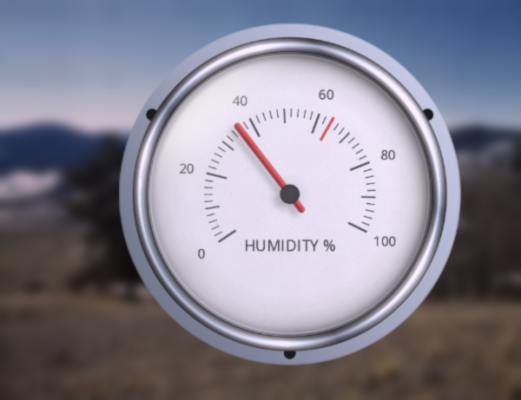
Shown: **36** %
